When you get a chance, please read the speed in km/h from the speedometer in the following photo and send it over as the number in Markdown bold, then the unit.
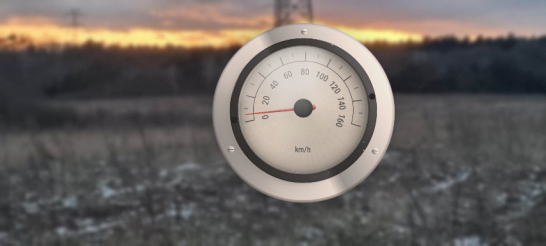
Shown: **5** km/h
